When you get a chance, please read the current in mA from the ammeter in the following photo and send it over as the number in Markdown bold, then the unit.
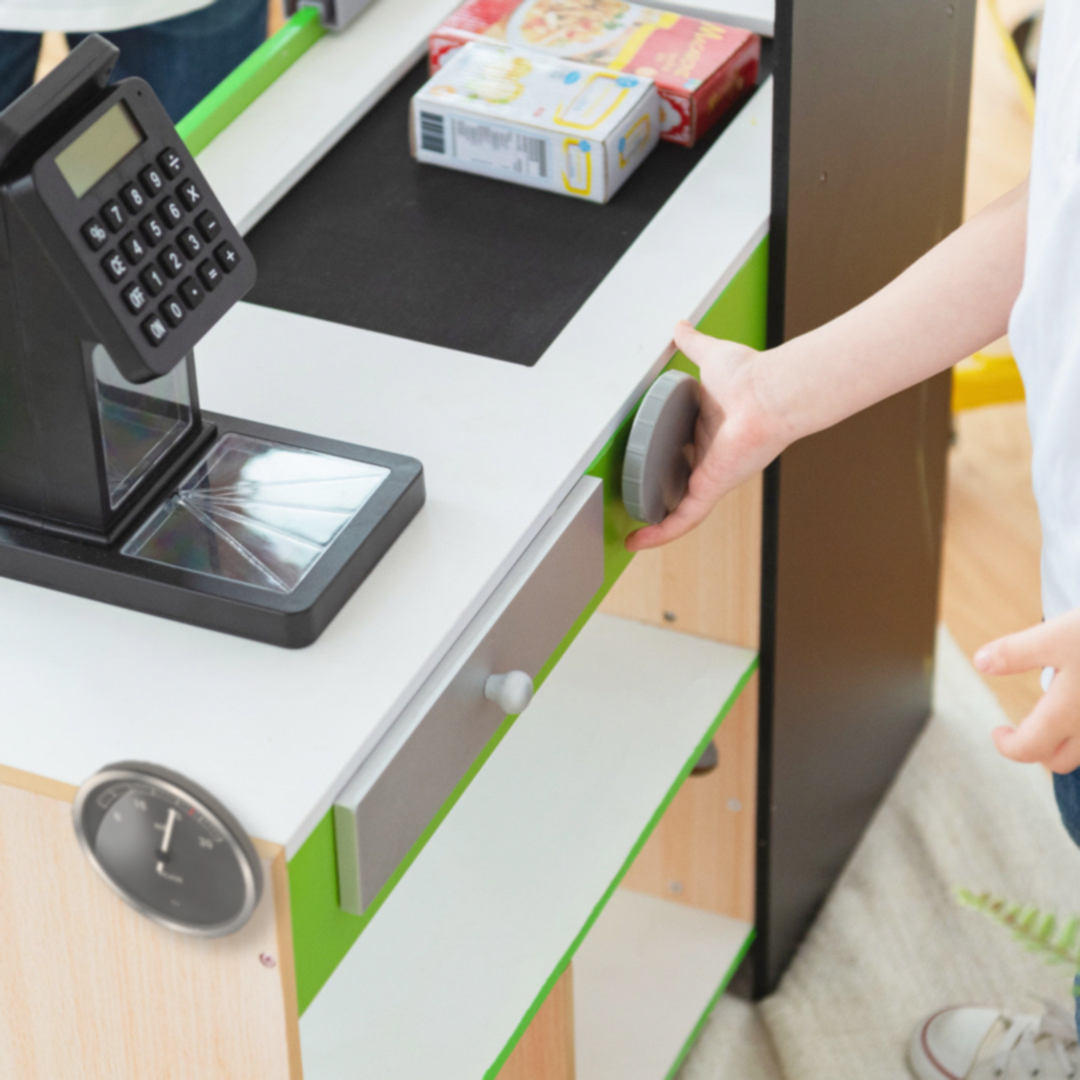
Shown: **20** mA
